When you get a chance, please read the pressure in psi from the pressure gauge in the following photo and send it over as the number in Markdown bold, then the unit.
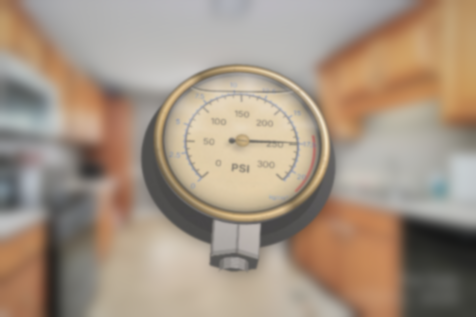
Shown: **250** psi
